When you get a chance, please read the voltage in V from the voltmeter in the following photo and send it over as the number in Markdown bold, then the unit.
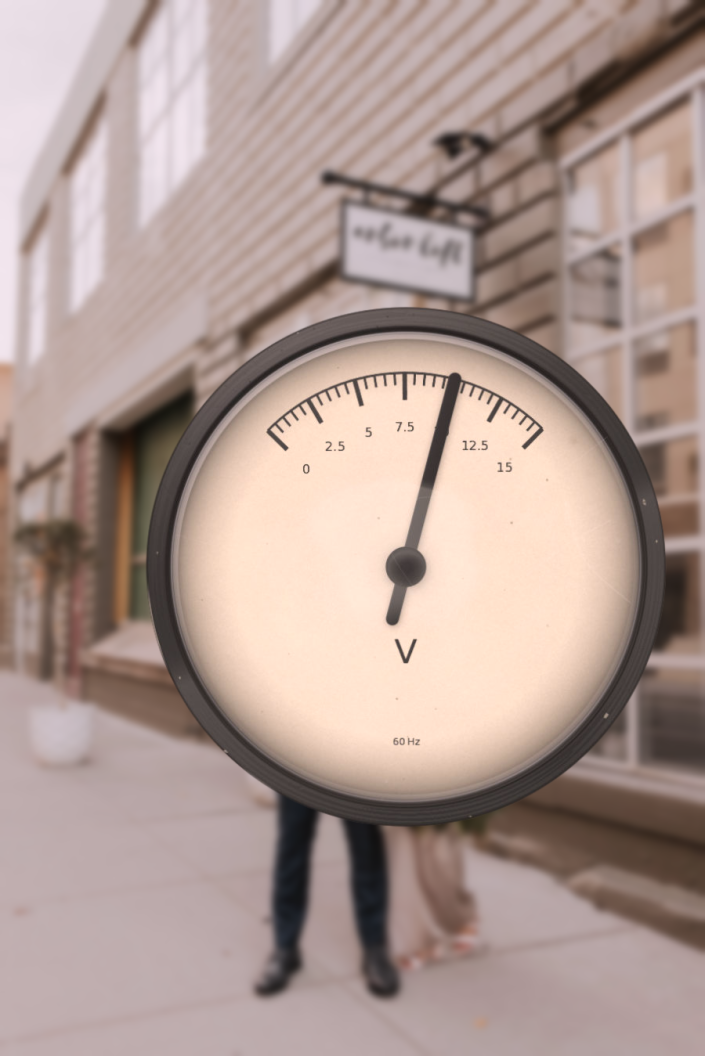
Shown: **10** V
